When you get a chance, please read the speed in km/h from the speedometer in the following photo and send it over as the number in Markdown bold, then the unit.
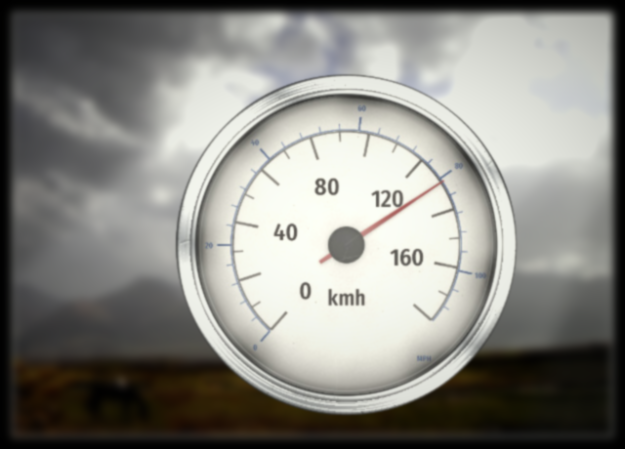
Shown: **130** km/h
